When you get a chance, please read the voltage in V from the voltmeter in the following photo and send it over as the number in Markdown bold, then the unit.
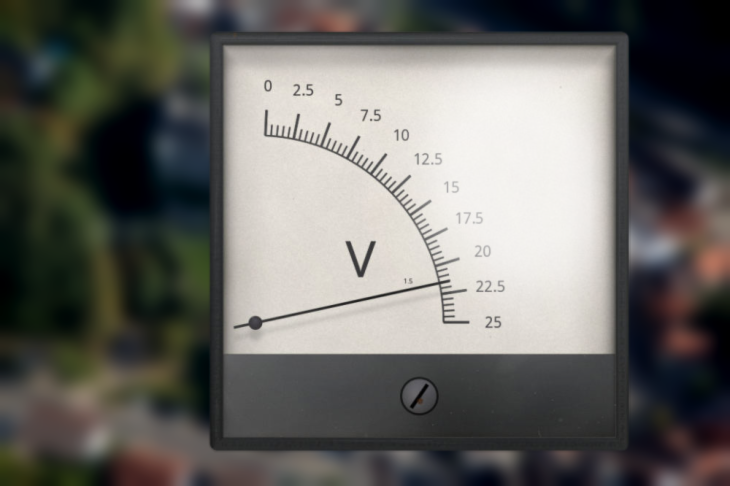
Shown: **21.5** V
